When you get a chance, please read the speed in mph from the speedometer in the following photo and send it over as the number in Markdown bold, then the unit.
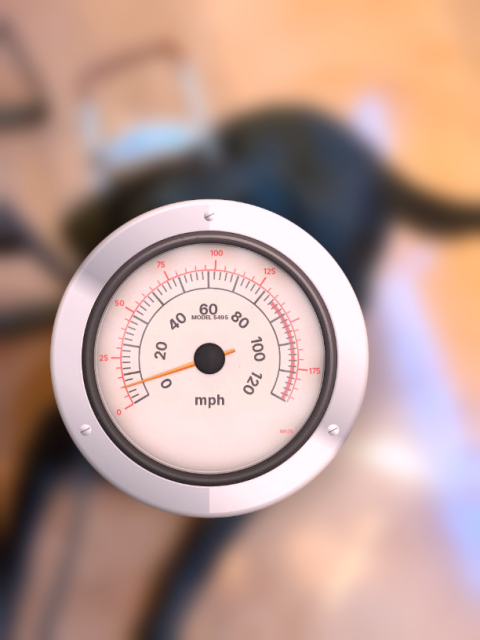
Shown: **6** mph
